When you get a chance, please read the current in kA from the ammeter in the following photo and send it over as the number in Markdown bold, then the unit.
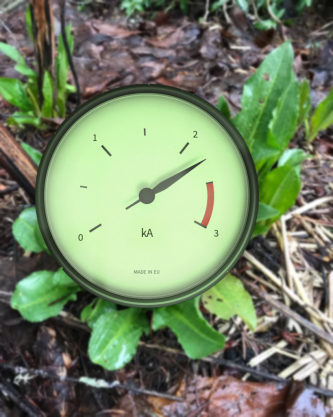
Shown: **2.25** kA
